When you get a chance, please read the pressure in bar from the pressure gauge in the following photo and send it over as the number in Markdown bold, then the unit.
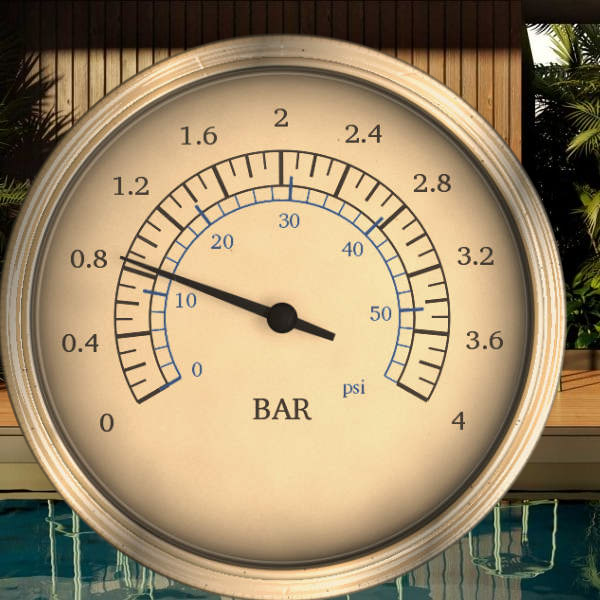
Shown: **0.85** bar
